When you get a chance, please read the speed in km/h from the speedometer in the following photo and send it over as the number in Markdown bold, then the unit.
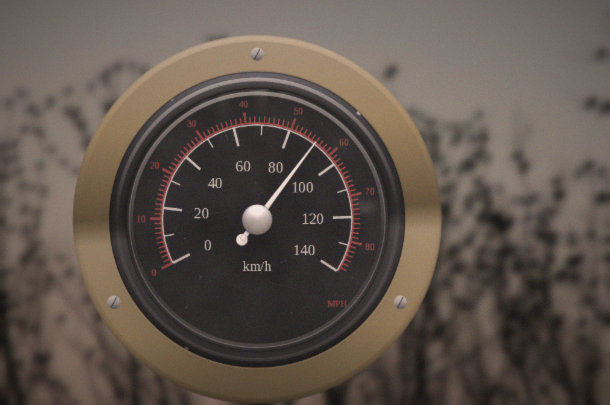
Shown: **90** km/h
